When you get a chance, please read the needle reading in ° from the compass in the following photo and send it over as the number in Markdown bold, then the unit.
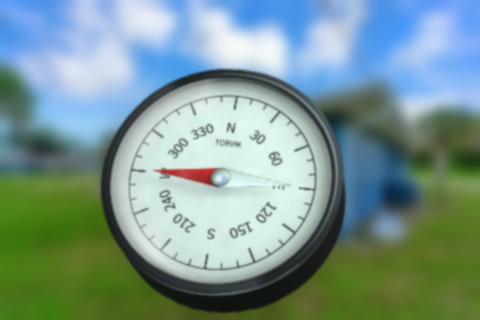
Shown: **270** °
